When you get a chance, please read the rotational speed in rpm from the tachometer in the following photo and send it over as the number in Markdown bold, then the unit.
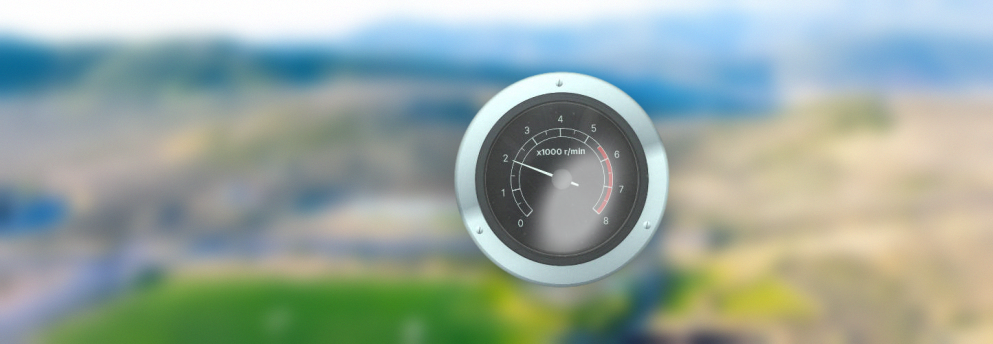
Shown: **2000** rpm
